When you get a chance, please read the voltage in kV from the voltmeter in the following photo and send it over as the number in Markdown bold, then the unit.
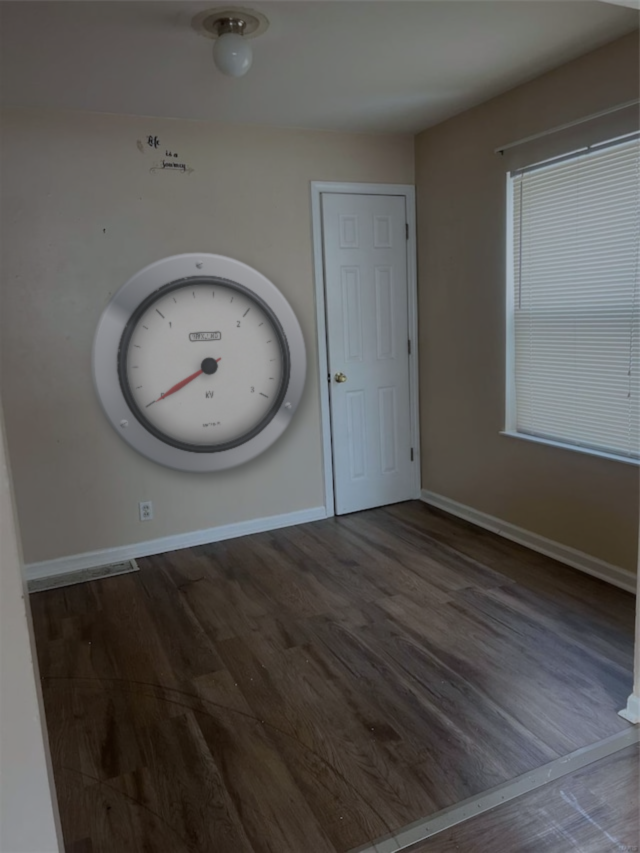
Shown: **0** kV
